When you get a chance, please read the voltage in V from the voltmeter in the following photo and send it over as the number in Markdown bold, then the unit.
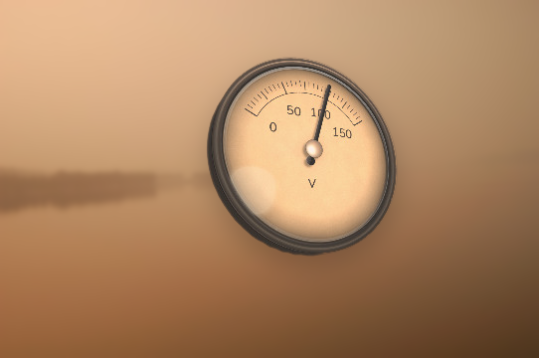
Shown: **100** V
